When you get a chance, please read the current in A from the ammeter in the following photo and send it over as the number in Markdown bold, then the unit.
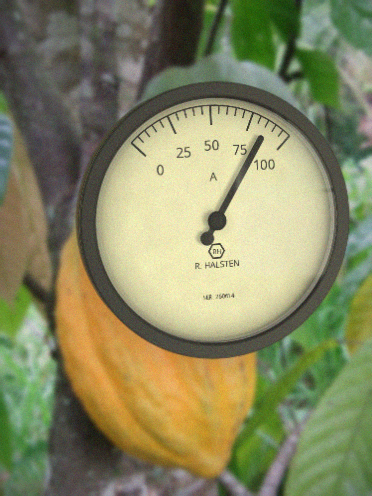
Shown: **85** A
